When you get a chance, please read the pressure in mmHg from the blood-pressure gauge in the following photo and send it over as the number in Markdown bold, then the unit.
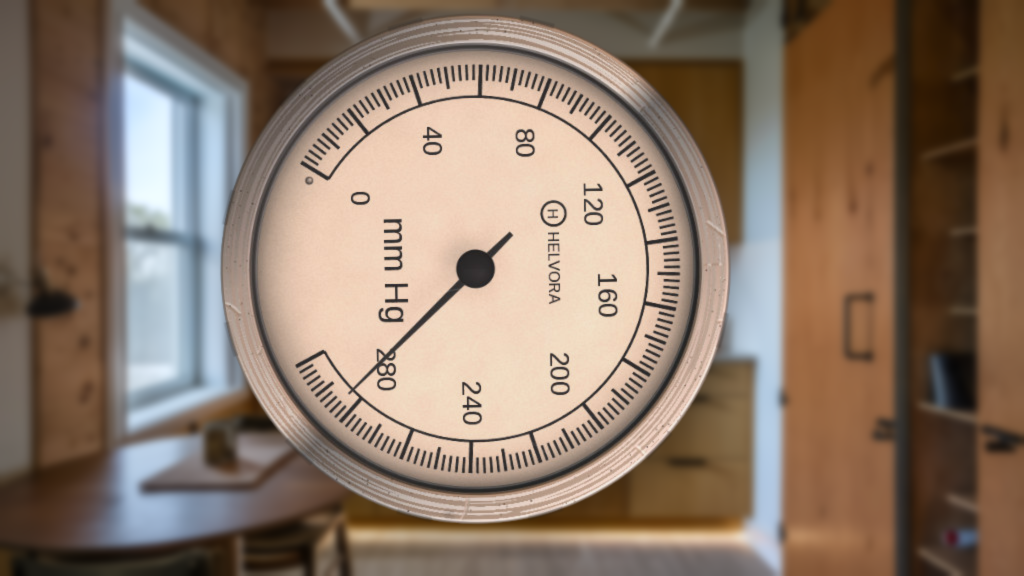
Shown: **284** mmHg
